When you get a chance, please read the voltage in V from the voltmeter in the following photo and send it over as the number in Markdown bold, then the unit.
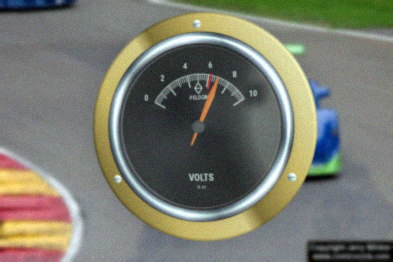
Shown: **7** V
